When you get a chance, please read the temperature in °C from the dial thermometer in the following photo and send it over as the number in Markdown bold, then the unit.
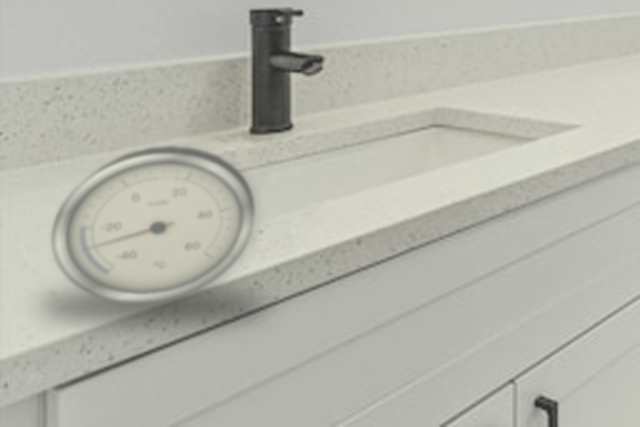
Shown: **-28** °C
